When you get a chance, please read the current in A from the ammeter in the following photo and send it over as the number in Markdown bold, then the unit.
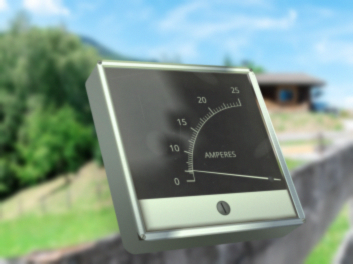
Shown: **5** A
